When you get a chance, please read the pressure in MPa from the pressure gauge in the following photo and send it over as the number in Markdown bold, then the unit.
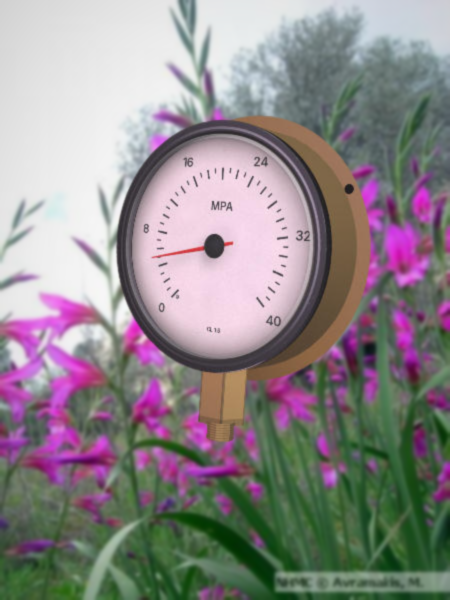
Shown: **5** MPa
